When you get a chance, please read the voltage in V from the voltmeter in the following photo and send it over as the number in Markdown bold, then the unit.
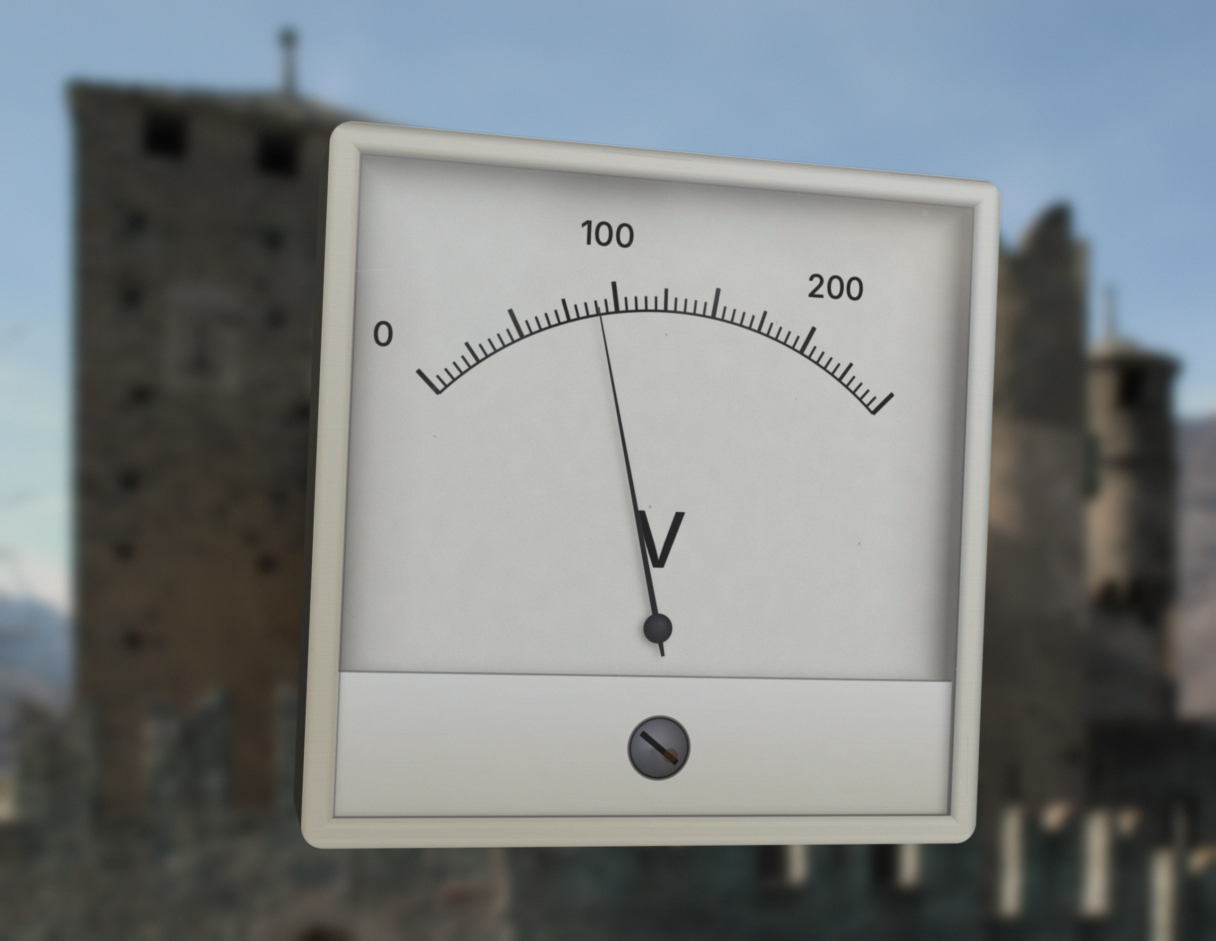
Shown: **90** V
